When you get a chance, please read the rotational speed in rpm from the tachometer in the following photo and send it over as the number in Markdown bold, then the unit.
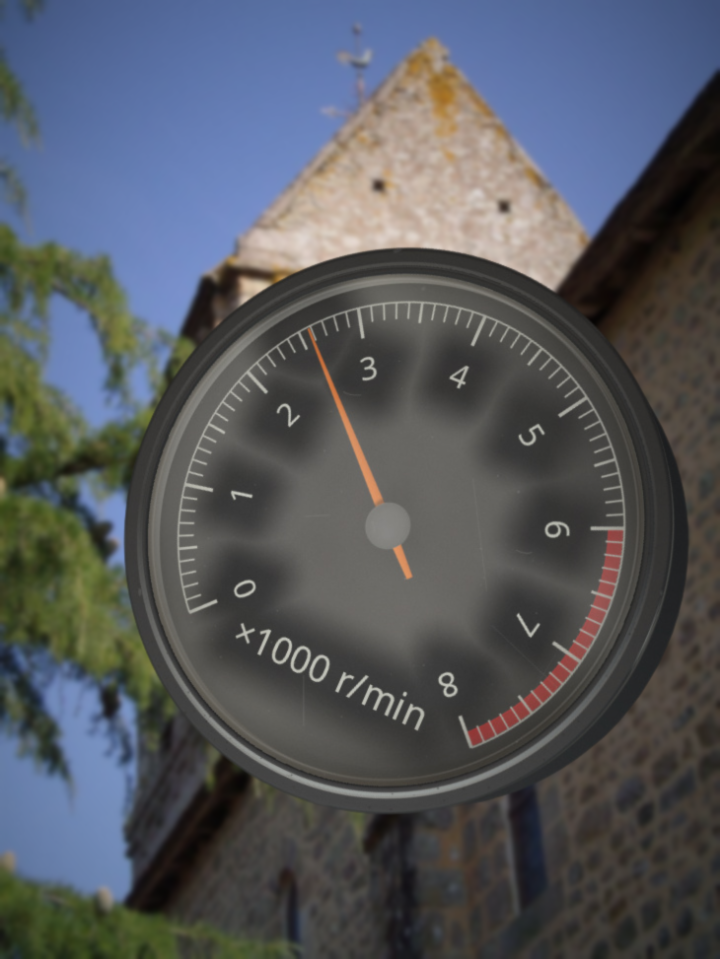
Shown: **2600** rpm
